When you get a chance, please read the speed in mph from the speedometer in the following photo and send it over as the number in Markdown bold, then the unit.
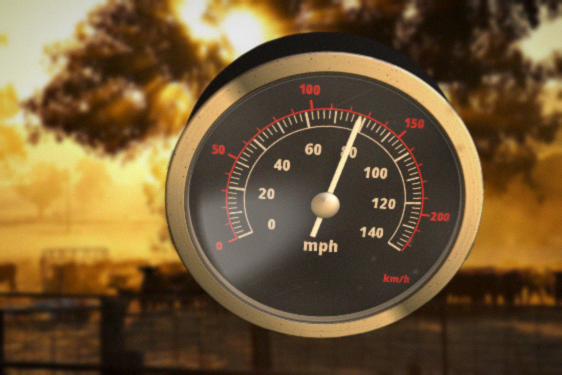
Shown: **78** mph
